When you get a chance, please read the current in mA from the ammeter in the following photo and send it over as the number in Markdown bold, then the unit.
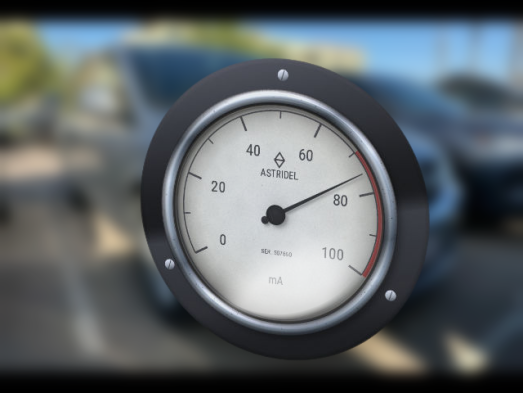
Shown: **75** mA
